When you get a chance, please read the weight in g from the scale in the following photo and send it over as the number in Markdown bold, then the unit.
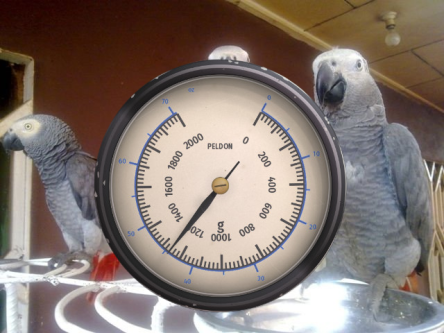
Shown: **1260** g
